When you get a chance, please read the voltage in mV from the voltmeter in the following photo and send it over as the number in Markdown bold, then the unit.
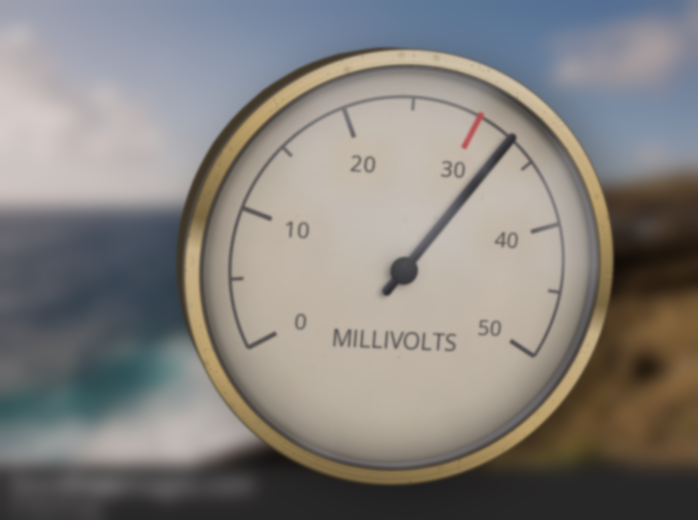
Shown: **32.5** mV
